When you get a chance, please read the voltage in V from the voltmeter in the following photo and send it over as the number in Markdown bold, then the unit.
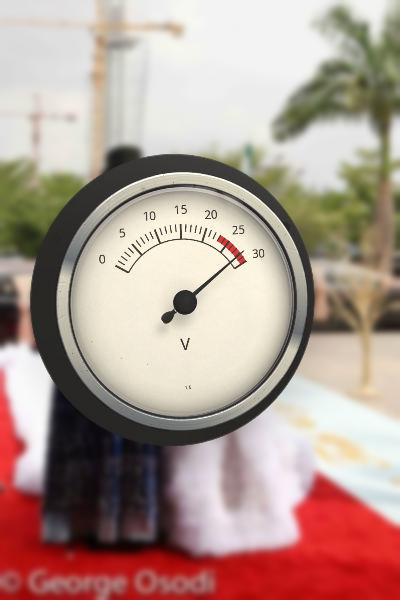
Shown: **28** V
